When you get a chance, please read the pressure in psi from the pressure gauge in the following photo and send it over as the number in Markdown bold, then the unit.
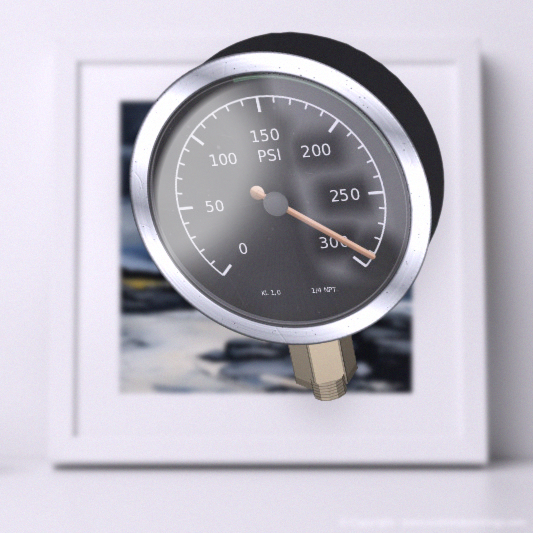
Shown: **290** psi
